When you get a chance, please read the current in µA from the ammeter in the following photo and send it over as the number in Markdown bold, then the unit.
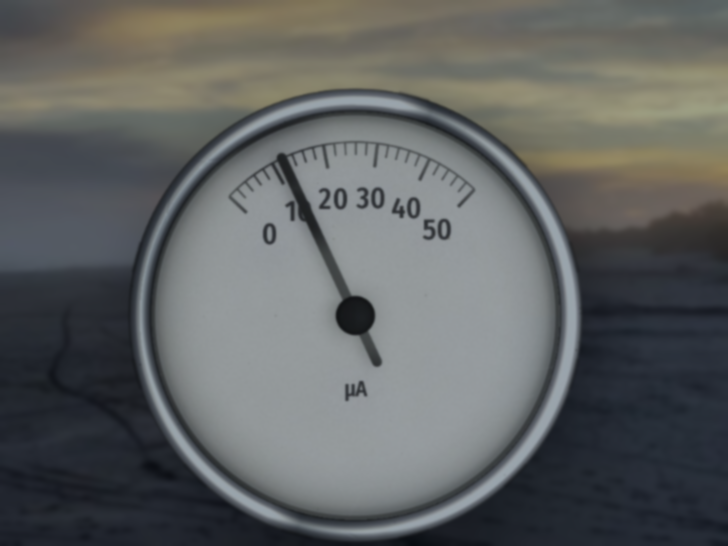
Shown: **12** µA
